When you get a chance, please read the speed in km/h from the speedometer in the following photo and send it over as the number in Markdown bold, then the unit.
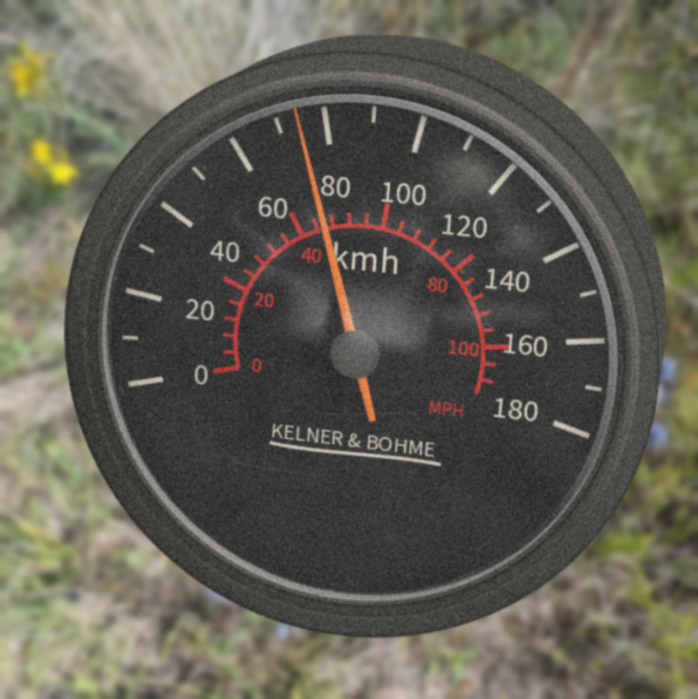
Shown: **75** km/h
